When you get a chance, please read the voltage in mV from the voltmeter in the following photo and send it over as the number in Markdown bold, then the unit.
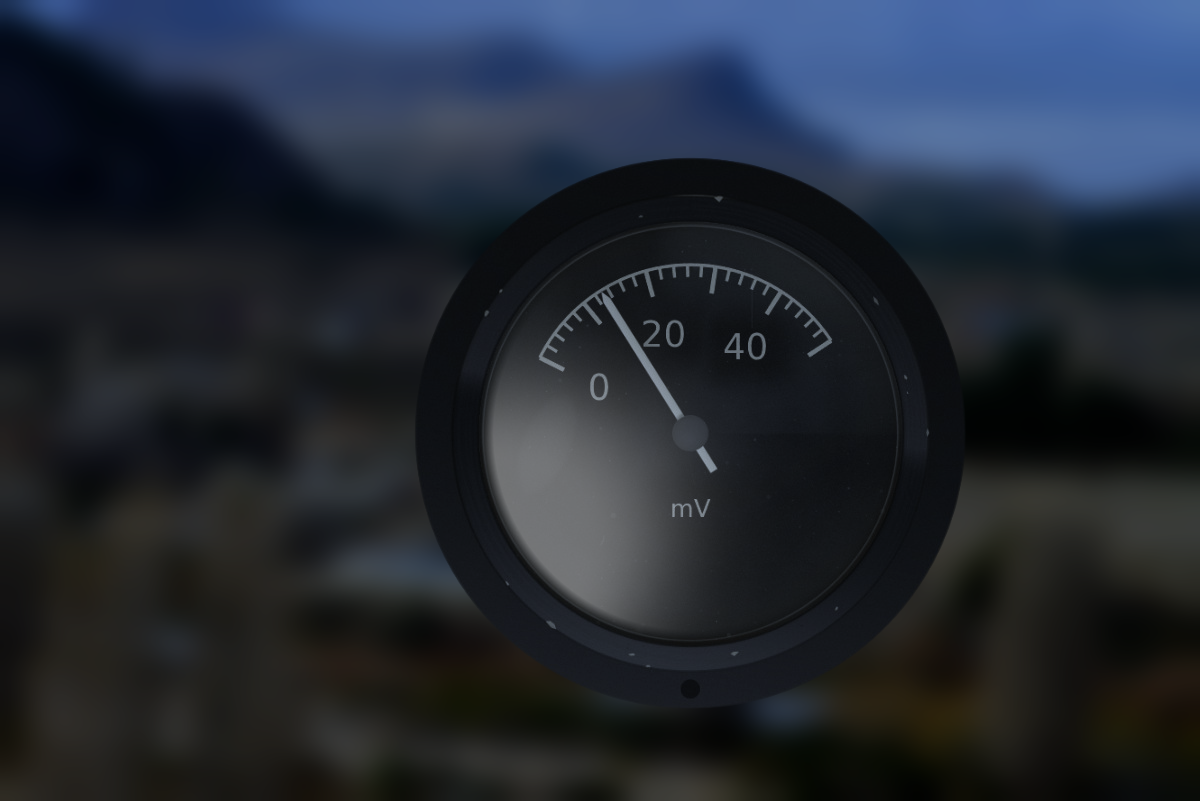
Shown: **13** mV
